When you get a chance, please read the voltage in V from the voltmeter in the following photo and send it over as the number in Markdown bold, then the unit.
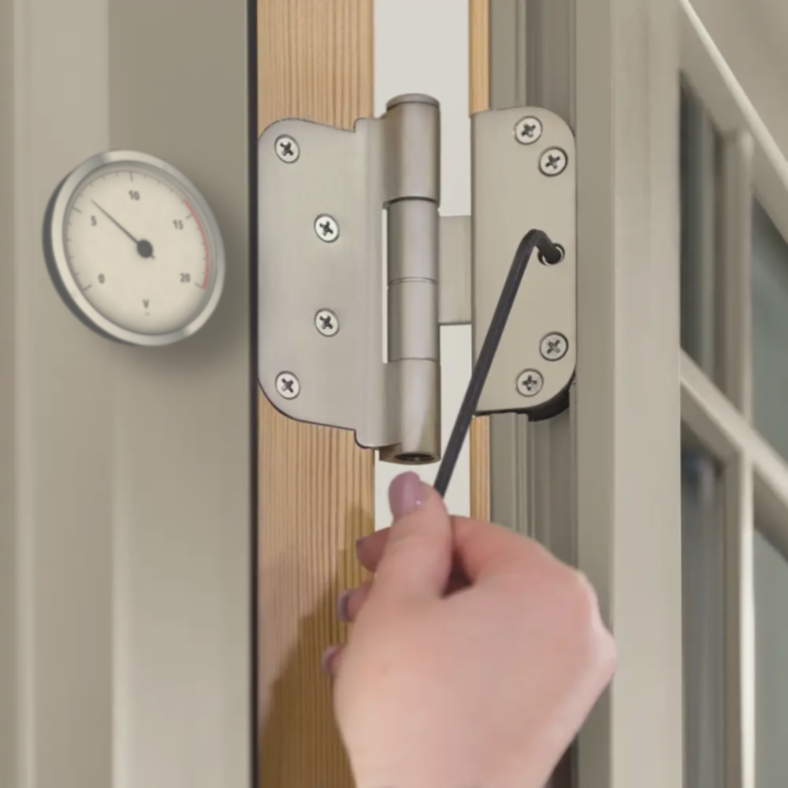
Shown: **6** V
